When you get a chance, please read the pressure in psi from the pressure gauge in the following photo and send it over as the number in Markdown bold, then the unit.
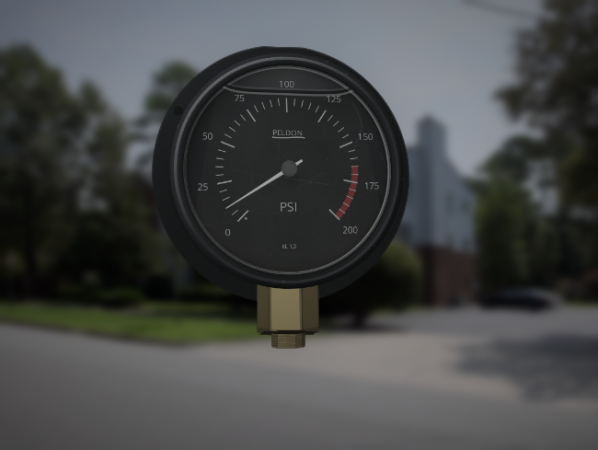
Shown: **10** psi
